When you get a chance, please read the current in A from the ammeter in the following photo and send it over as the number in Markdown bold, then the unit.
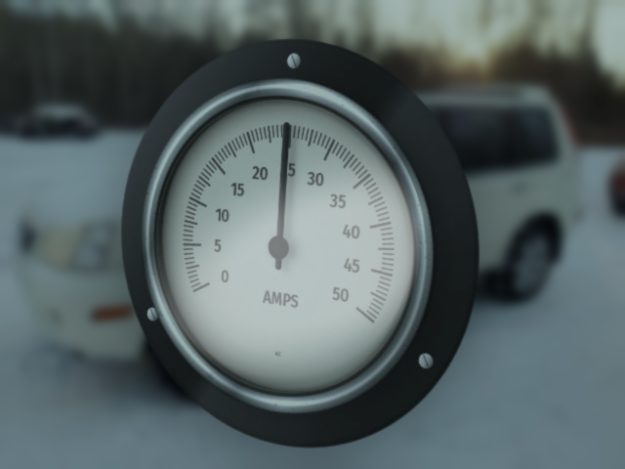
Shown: **25** A
